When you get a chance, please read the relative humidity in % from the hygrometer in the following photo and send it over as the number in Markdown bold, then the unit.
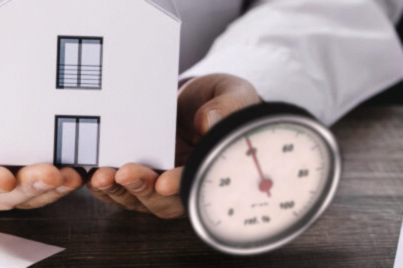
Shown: **40** %
